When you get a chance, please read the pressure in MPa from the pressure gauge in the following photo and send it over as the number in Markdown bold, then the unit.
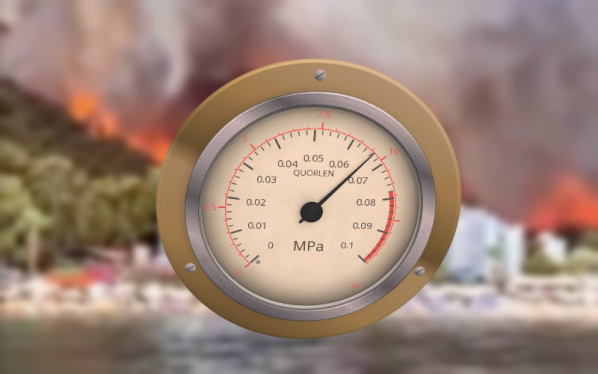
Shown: **0.066** MPa
